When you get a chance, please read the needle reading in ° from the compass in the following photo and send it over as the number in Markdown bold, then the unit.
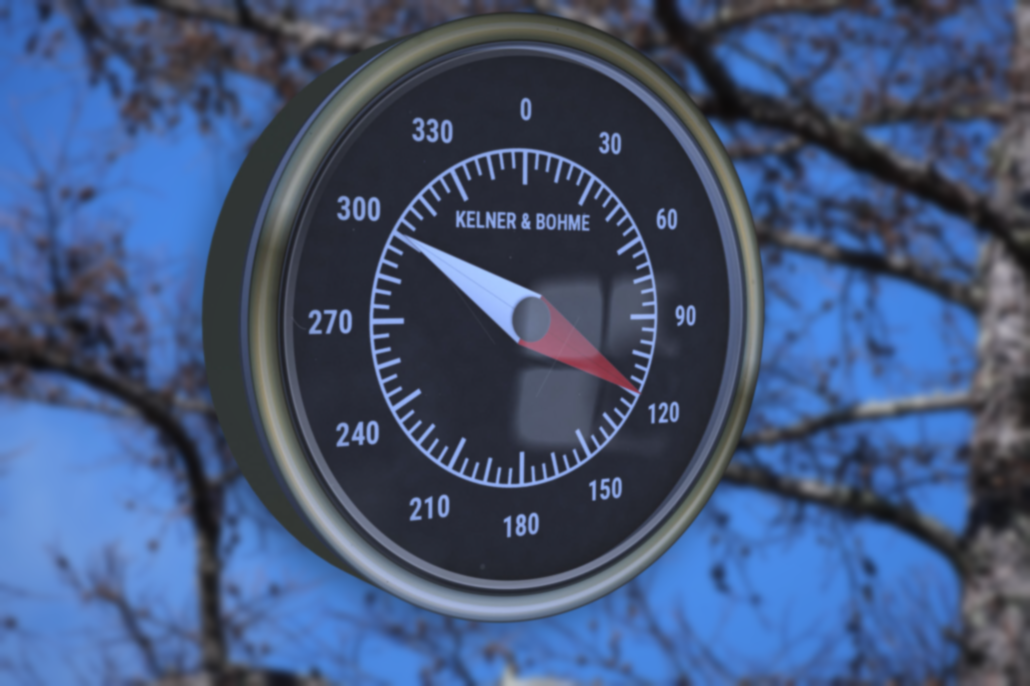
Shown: **120** °
